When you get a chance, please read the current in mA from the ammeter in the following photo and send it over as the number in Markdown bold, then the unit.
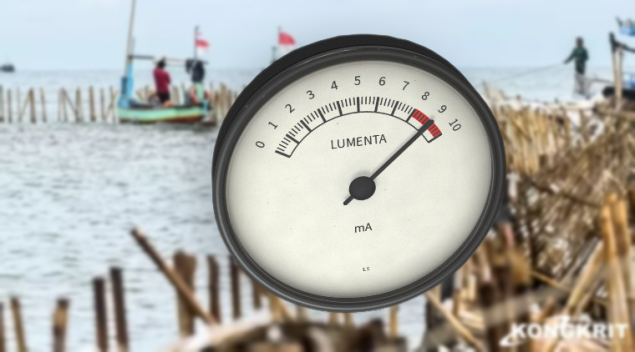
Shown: **9** mA
